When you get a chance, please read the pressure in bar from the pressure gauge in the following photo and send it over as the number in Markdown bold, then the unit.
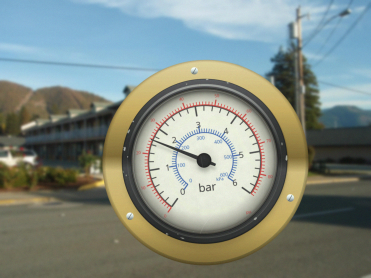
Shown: **1.7** bar
